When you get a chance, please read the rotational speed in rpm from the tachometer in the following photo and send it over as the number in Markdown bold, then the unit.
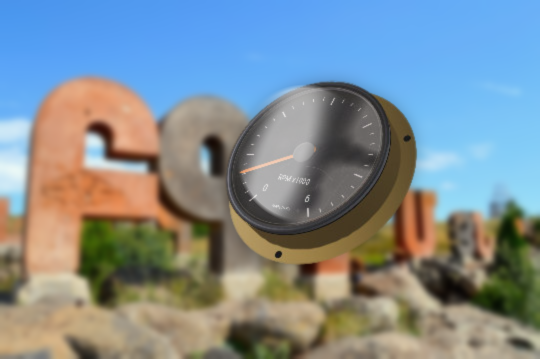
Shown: **600** rpm
